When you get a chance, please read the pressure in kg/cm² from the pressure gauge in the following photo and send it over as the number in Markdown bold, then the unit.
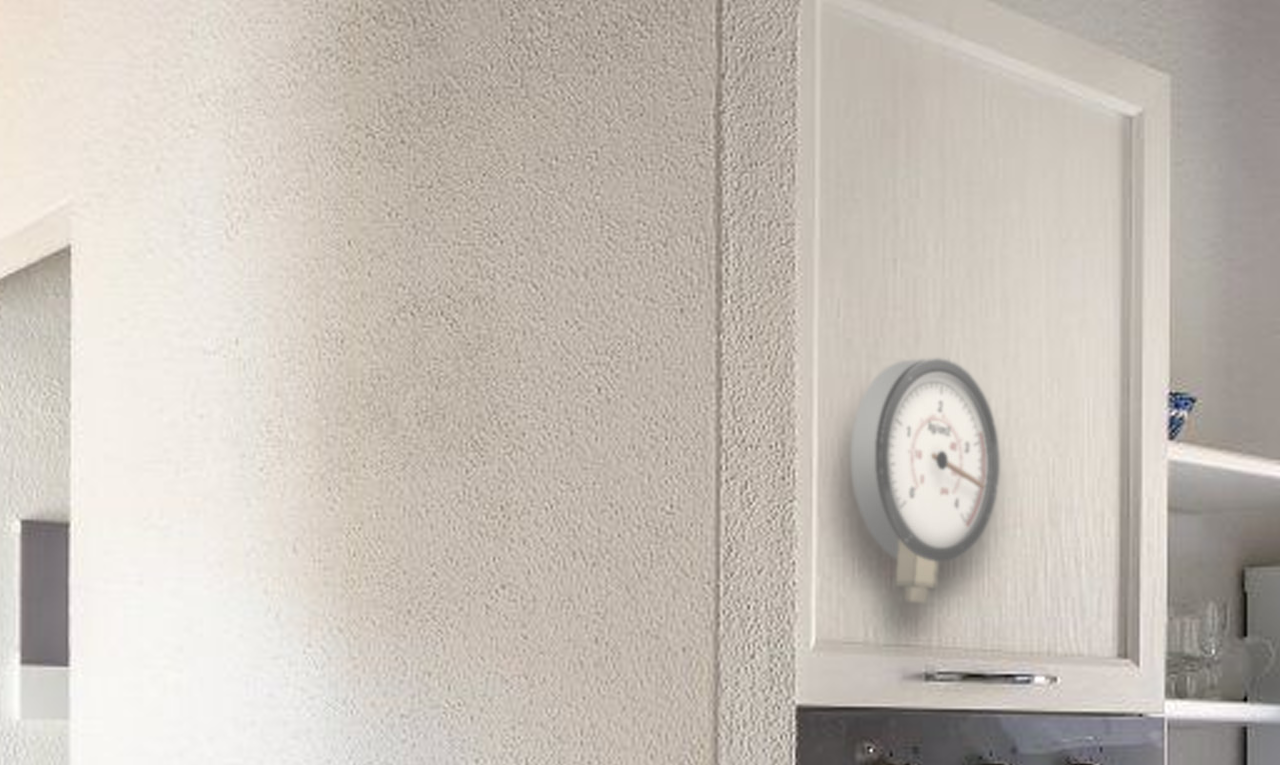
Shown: **3.5** kg/cm²
